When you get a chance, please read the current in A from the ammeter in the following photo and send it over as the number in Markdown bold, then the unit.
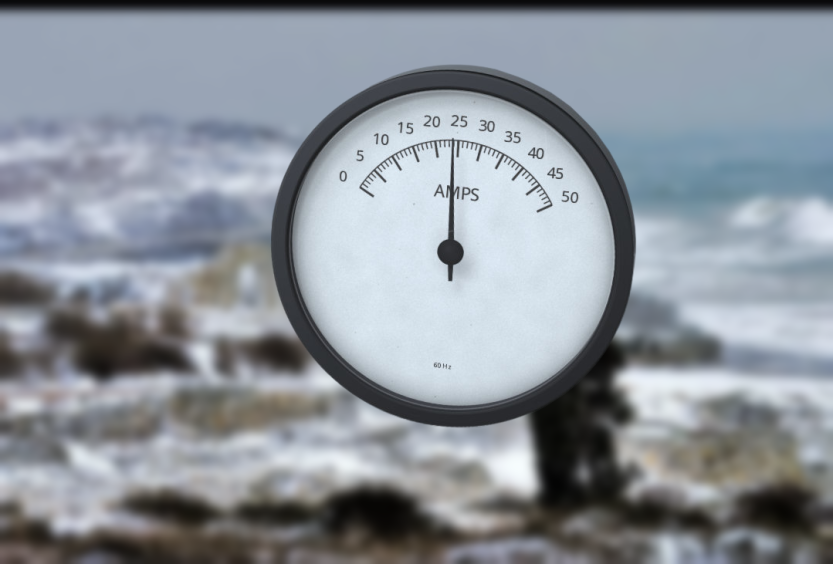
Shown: **24** A
